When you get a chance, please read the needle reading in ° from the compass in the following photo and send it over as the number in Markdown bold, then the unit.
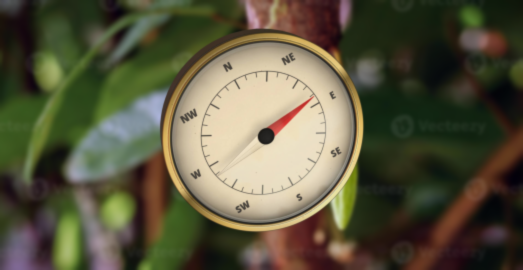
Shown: **80** °
